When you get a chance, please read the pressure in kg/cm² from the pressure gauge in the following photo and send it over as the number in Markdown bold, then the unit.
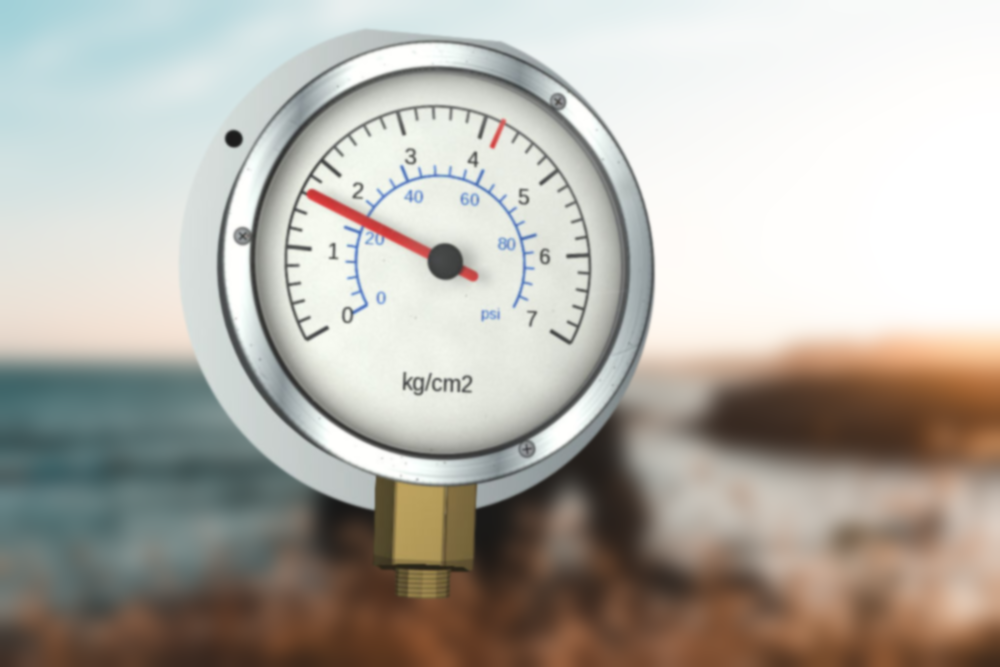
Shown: **1.6** kg/cm²
